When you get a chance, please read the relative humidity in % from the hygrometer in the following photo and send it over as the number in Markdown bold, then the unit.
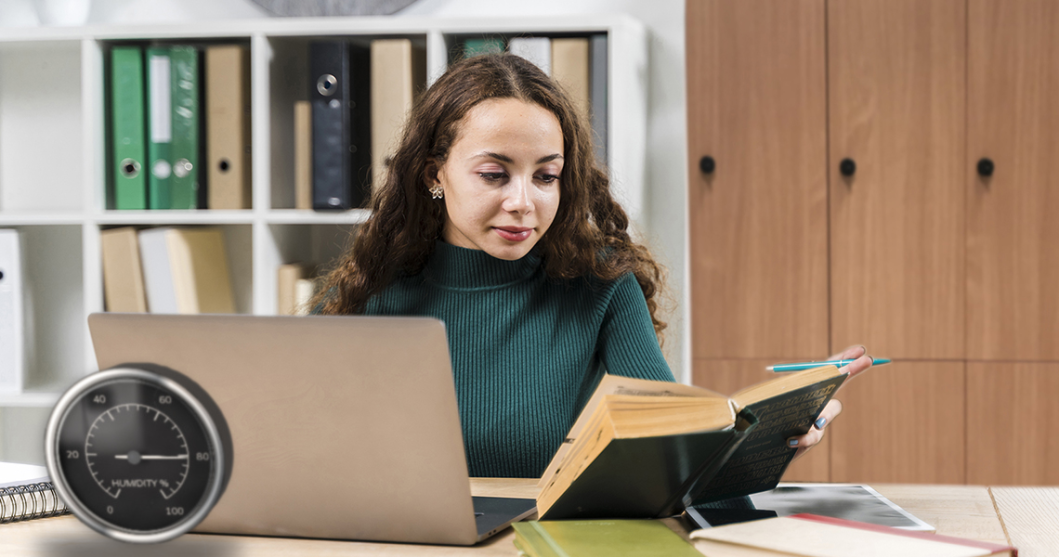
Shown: **80** %
